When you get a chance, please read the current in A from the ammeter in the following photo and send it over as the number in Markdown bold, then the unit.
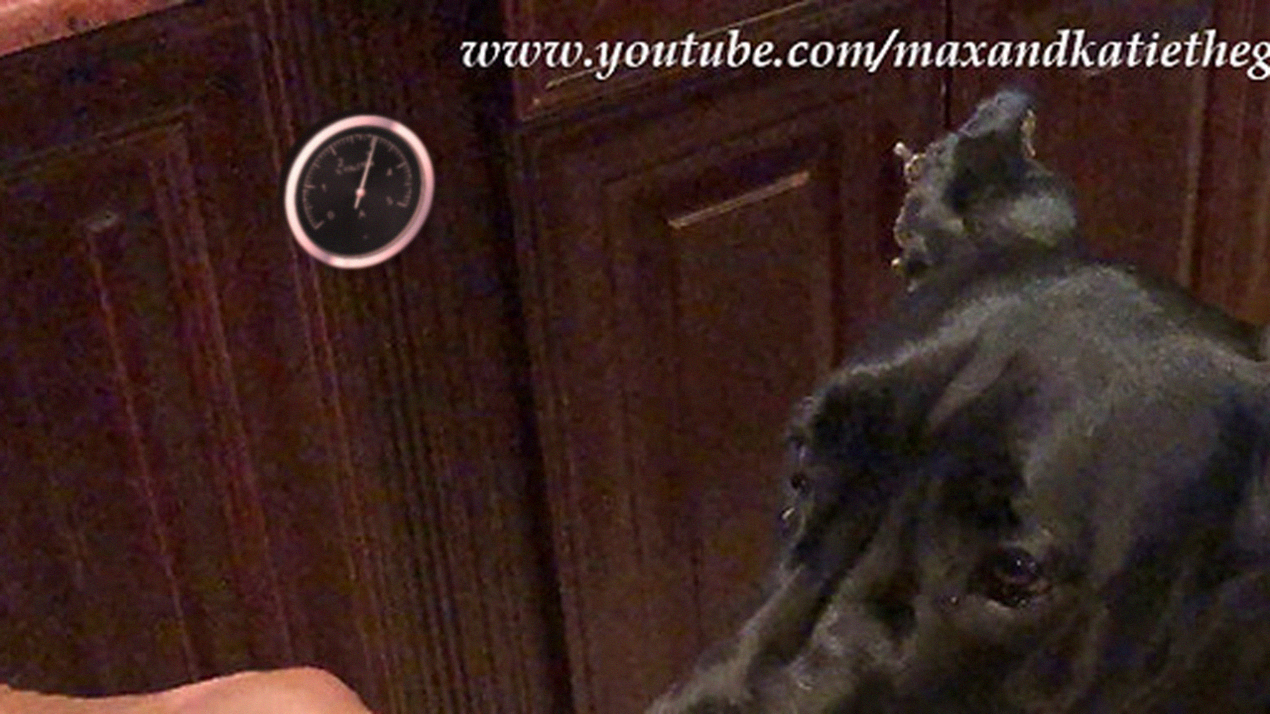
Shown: **3** A
